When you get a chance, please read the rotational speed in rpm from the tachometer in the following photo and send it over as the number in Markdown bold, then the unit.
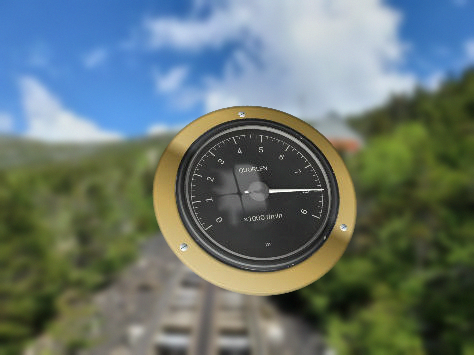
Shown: **8000** rpm
